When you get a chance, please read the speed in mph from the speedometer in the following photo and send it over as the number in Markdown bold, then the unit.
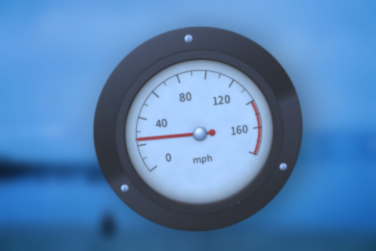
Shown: **25** mph
